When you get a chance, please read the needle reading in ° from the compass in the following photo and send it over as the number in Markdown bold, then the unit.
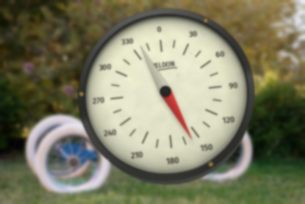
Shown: **157.5** °
